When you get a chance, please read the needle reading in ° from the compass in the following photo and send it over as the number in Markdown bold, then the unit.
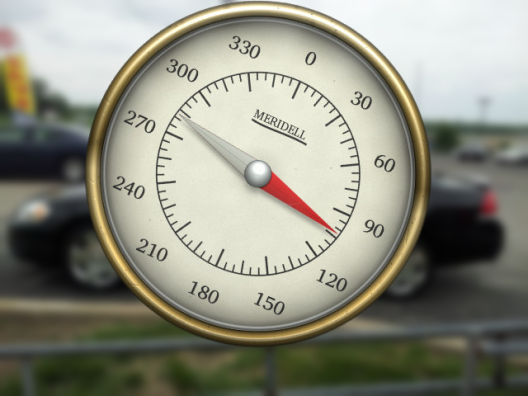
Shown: **102.5** °
